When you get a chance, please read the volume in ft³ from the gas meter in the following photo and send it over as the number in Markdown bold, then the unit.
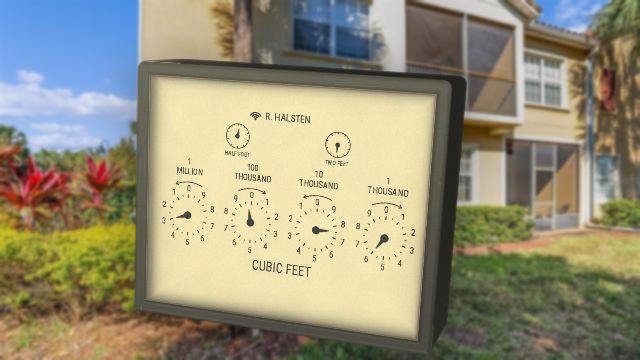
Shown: **297600** ft³
